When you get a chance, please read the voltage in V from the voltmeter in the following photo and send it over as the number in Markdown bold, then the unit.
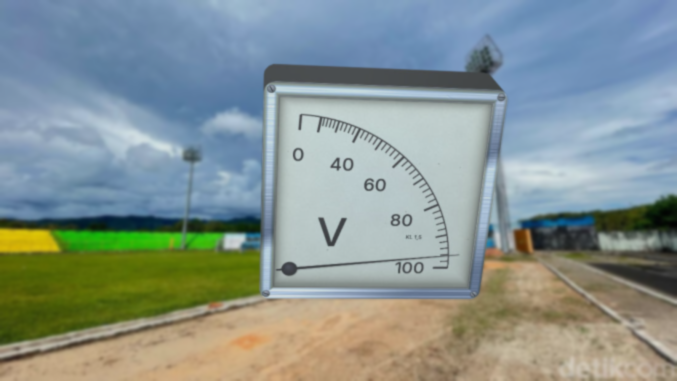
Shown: **96** V
